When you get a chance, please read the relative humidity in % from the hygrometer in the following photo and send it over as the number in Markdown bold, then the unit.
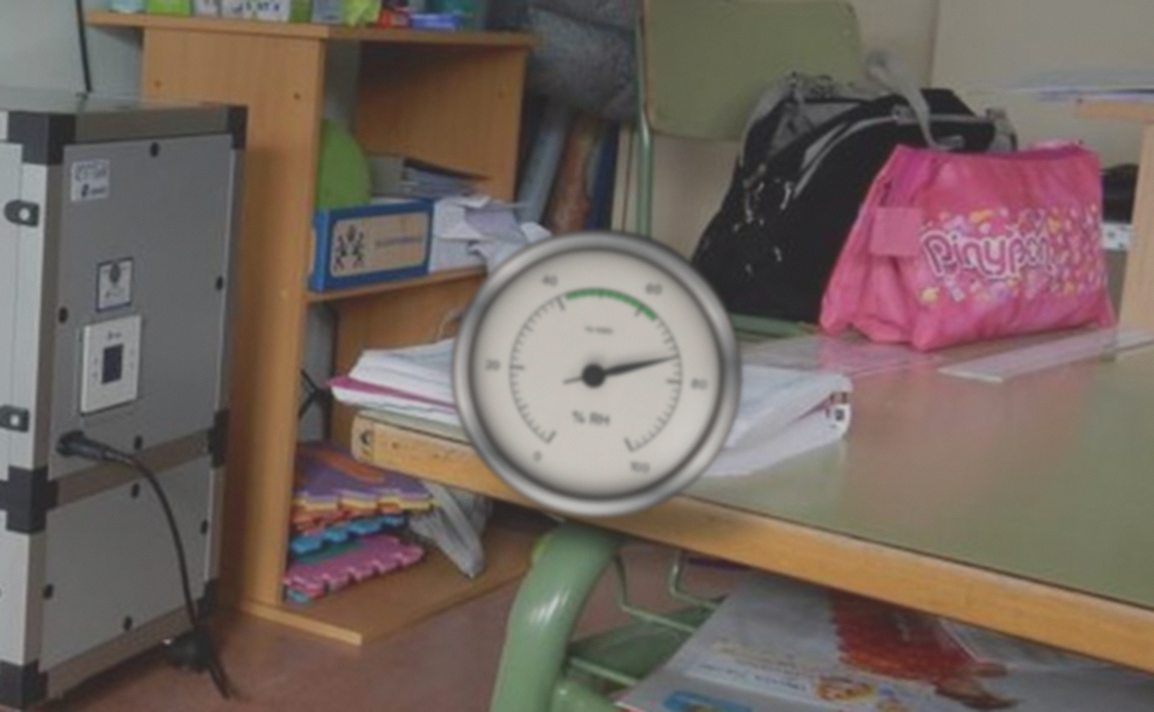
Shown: **74** %
